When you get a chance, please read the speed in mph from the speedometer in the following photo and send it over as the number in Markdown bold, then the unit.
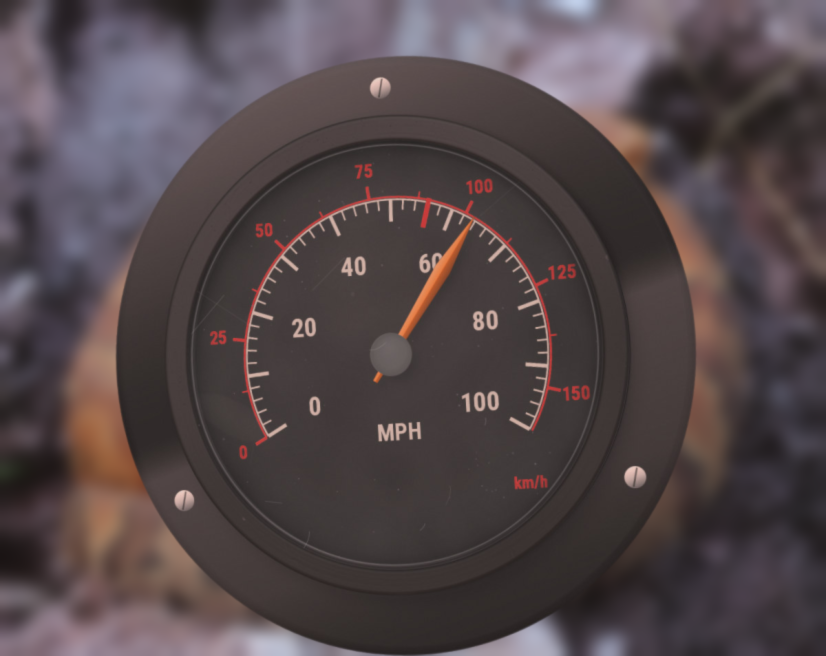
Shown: **64** mph
